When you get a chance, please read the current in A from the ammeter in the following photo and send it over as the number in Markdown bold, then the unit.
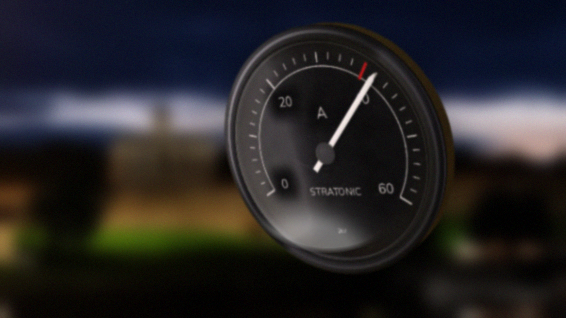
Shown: **40** A
